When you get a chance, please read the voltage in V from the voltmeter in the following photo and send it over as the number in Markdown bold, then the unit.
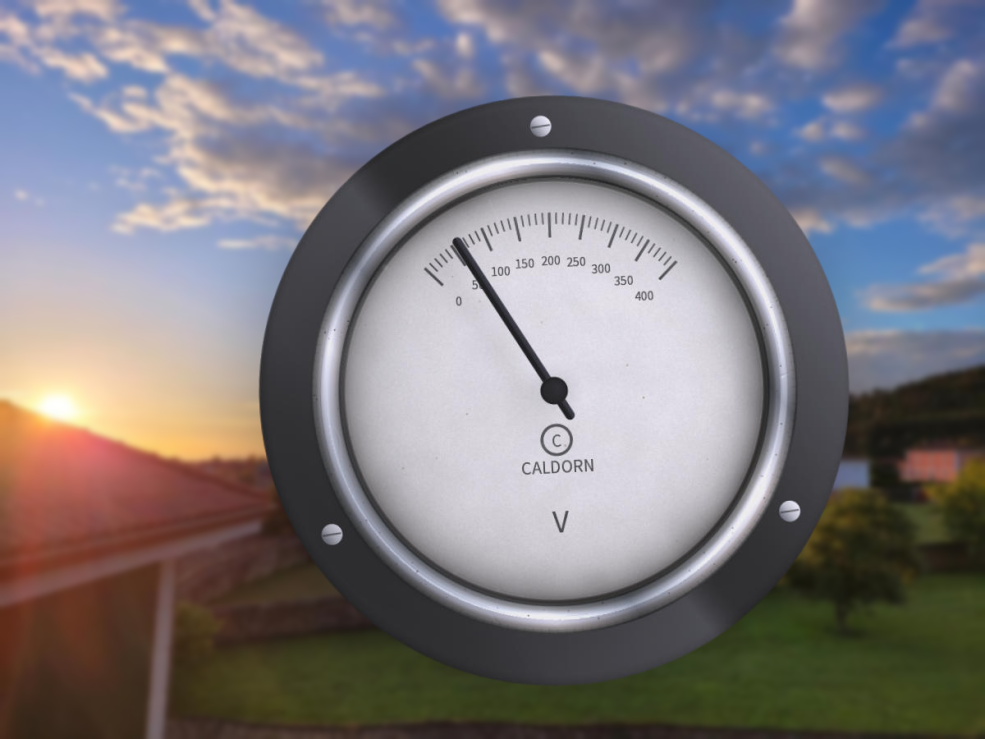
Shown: **60** V
